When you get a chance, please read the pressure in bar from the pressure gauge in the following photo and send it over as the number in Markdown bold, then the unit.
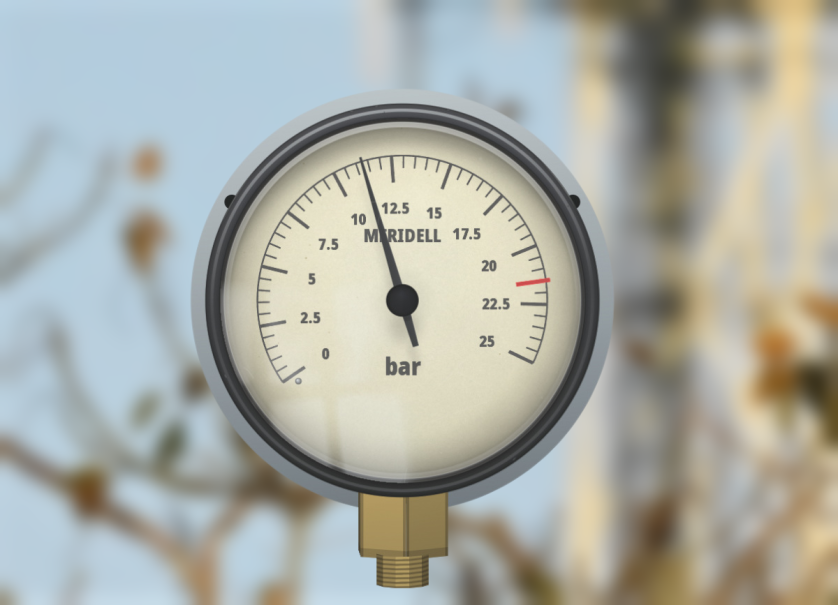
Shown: **11.25** bar
